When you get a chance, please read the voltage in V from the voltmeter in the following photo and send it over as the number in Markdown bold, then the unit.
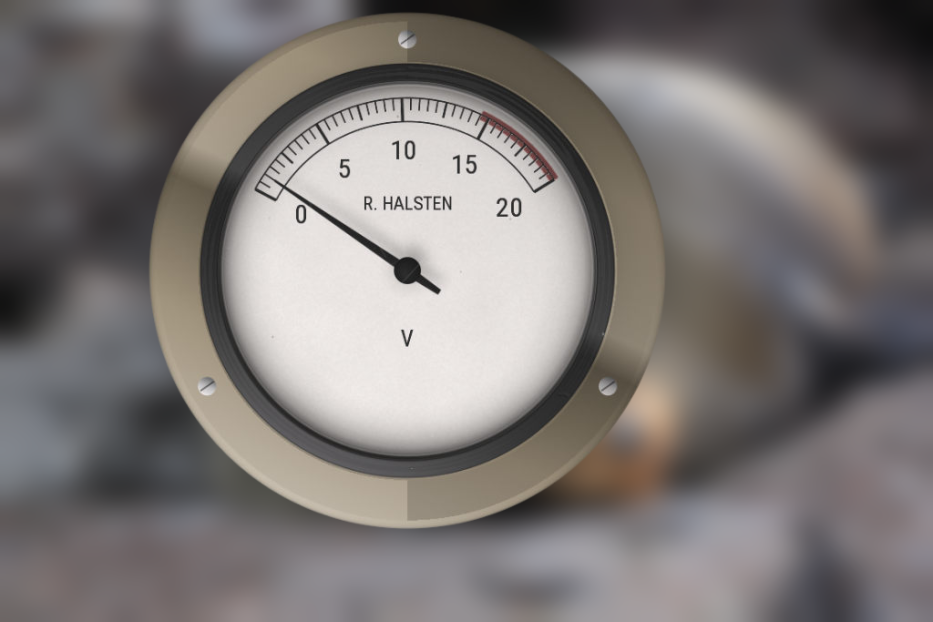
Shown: **1** V
